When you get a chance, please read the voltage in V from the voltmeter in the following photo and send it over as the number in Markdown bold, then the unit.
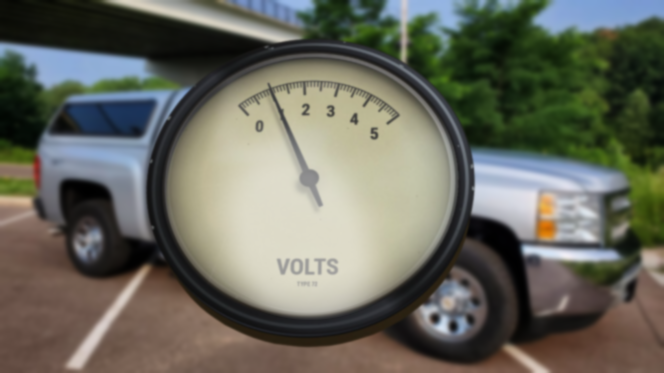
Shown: **1** V
